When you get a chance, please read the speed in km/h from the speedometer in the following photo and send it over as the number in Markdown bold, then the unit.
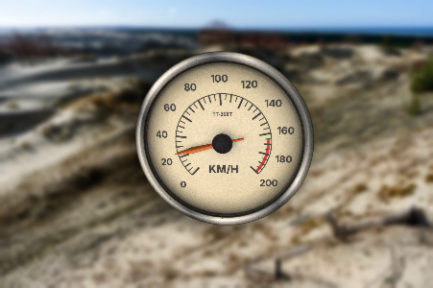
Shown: **25** km/h
